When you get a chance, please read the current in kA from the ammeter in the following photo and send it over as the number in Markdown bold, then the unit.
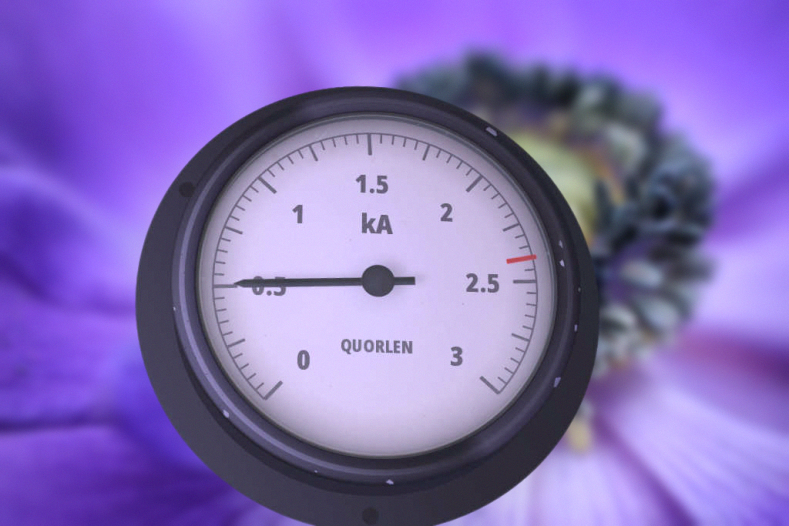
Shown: **0.5** kA
